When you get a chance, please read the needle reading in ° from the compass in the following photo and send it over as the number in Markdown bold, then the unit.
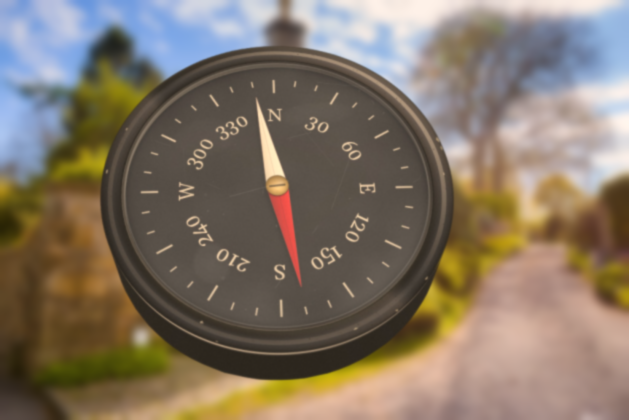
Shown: **170** °
